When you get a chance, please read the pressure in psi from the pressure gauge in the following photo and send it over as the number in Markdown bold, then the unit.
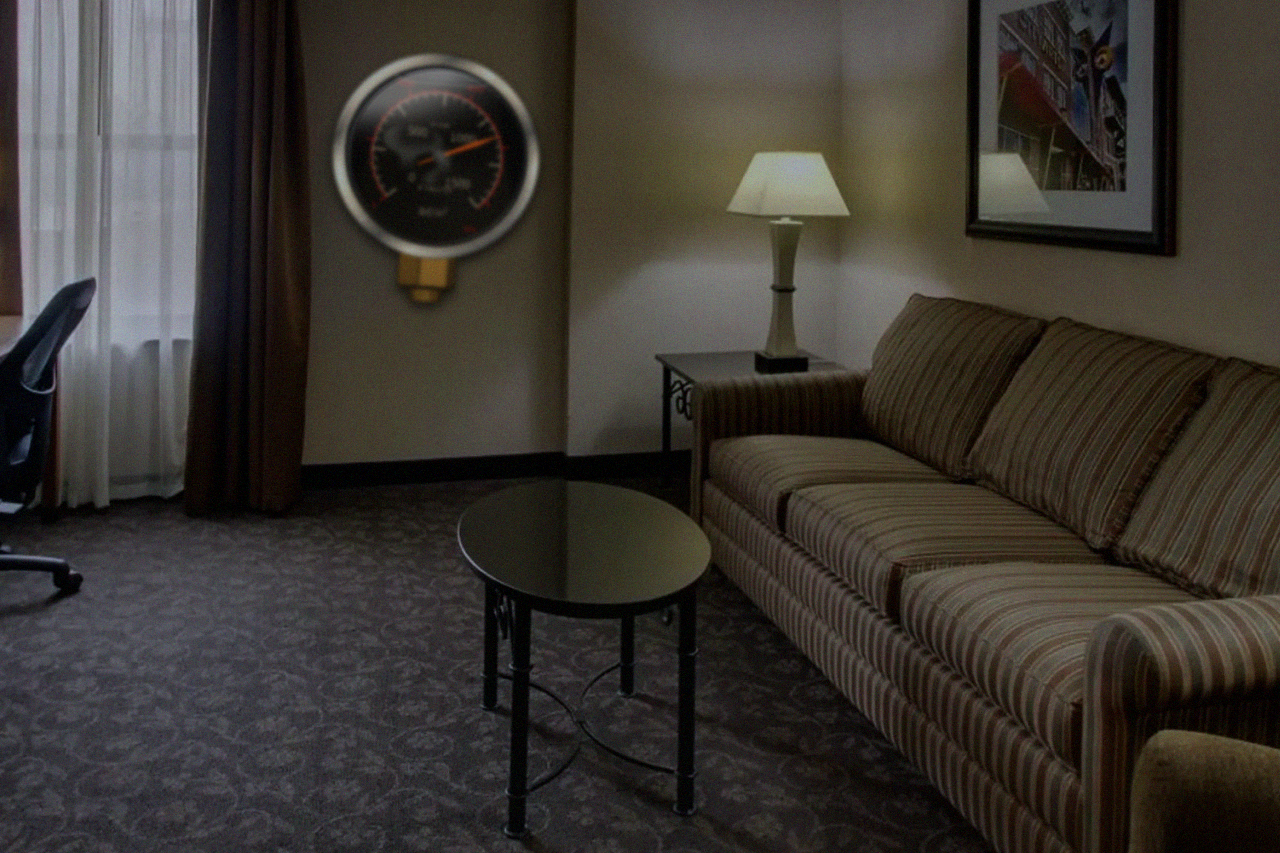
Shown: **1100** psi
